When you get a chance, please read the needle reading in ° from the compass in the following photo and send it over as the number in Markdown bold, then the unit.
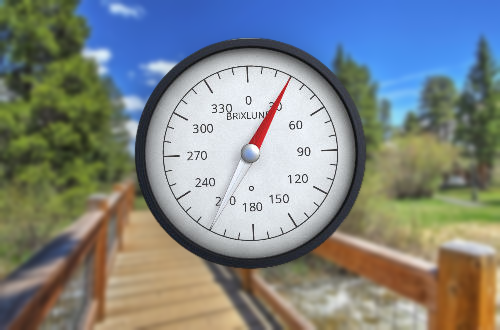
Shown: **30** °
